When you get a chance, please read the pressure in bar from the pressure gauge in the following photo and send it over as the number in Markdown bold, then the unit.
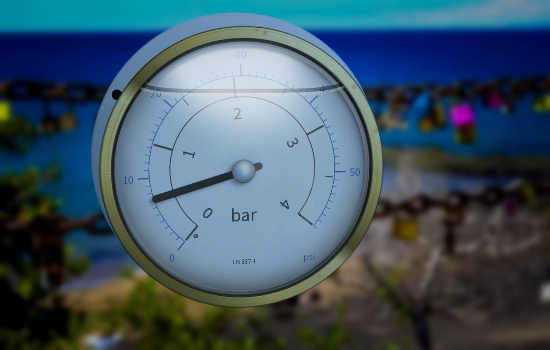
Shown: **0.5** bar
